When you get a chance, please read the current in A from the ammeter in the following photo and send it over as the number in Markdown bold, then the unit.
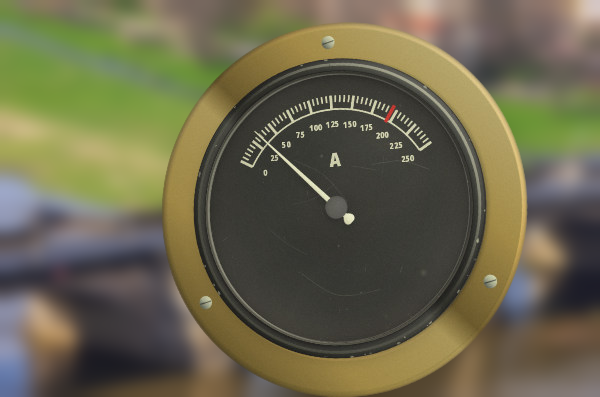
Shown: **35** A
